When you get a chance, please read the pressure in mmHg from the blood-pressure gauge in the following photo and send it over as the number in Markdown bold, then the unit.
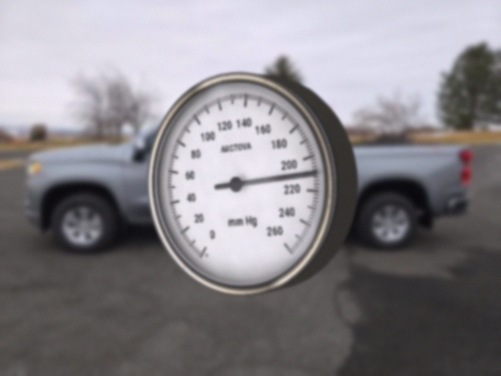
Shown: **210** mmHg
